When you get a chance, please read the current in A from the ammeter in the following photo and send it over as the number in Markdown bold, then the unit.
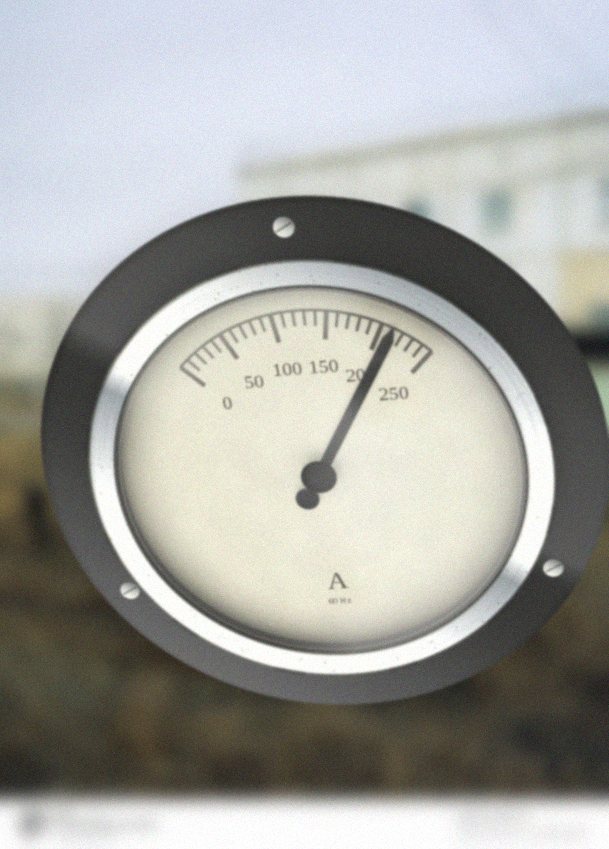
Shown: **210** A
